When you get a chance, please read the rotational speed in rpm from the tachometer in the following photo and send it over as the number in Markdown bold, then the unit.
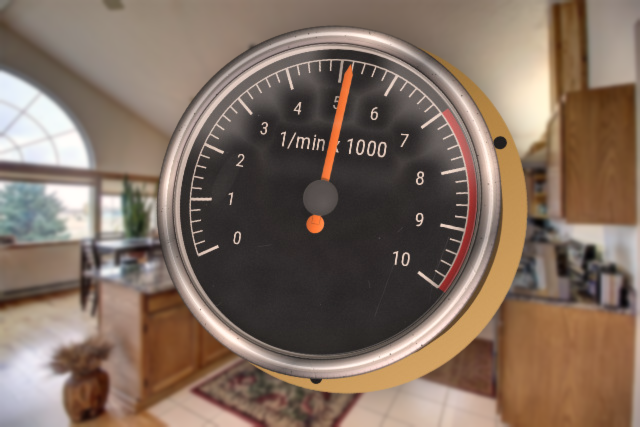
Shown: **5200** rpm
